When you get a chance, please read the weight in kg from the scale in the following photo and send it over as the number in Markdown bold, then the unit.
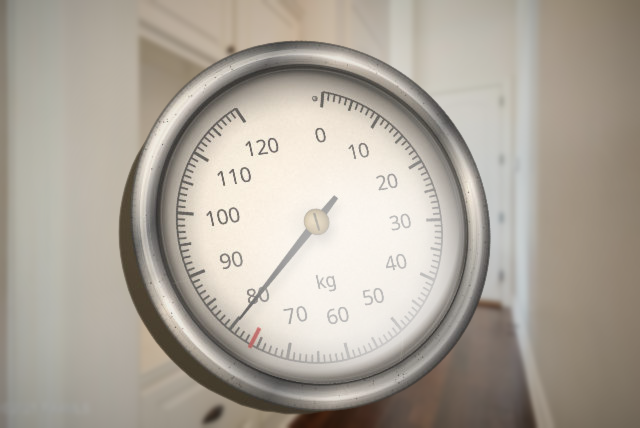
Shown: **80** kg
